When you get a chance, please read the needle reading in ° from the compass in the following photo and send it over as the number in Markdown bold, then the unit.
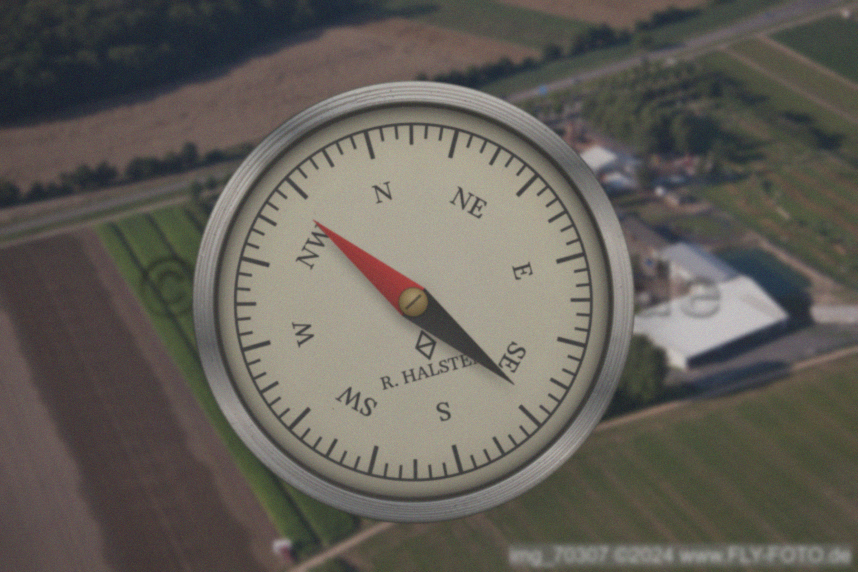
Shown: **325** °
